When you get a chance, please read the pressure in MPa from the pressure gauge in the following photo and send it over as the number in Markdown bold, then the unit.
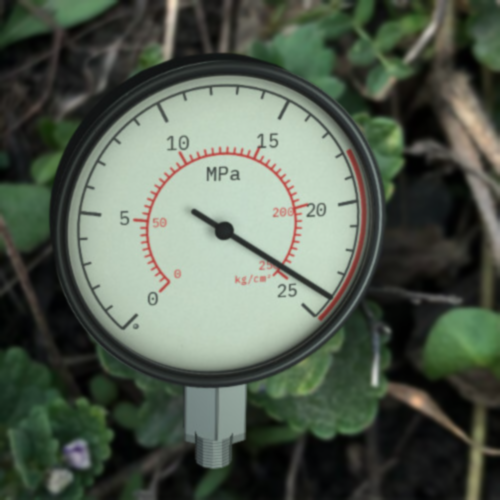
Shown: **24** MPa
